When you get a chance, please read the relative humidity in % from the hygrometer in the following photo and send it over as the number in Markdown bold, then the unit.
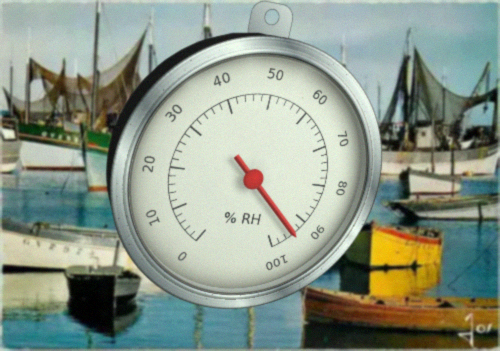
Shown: **94** %
